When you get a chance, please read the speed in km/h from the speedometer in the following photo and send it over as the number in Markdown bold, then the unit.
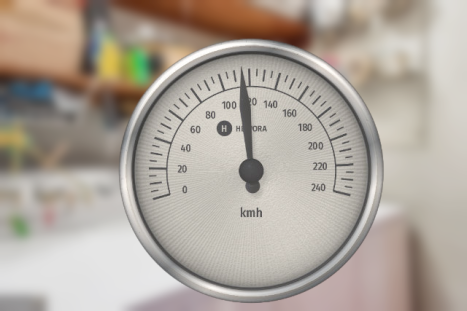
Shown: **115** km/h
